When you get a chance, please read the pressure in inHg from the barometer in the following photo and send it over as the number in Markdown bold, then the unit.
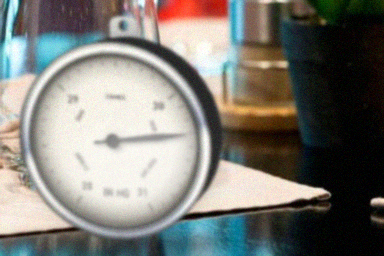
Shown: **30.3** inHg
